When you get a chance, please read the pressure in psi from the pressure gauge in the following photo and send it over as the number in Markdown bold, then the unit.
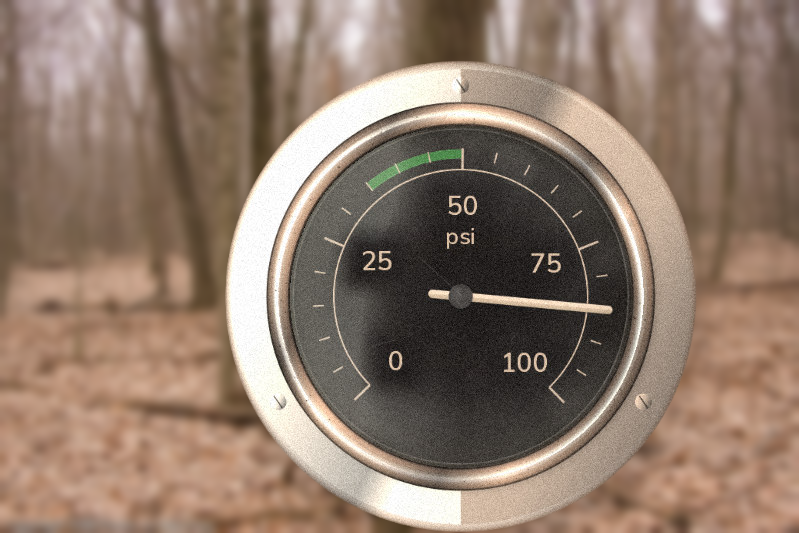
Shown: **85** psi
